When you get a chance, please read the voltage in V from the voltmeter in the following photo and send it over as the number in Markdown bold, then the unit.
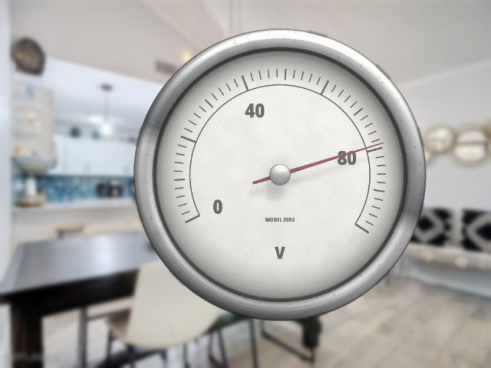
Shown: **79** V
